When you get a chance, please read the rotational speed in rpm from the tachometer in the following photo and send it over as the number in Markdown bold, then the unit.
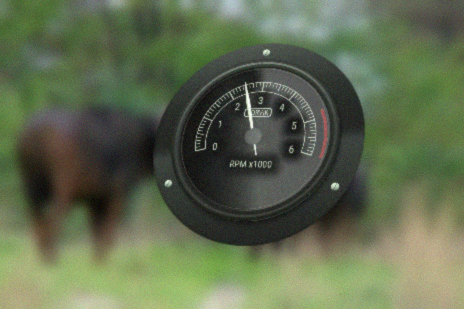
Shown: **2500** rpm
